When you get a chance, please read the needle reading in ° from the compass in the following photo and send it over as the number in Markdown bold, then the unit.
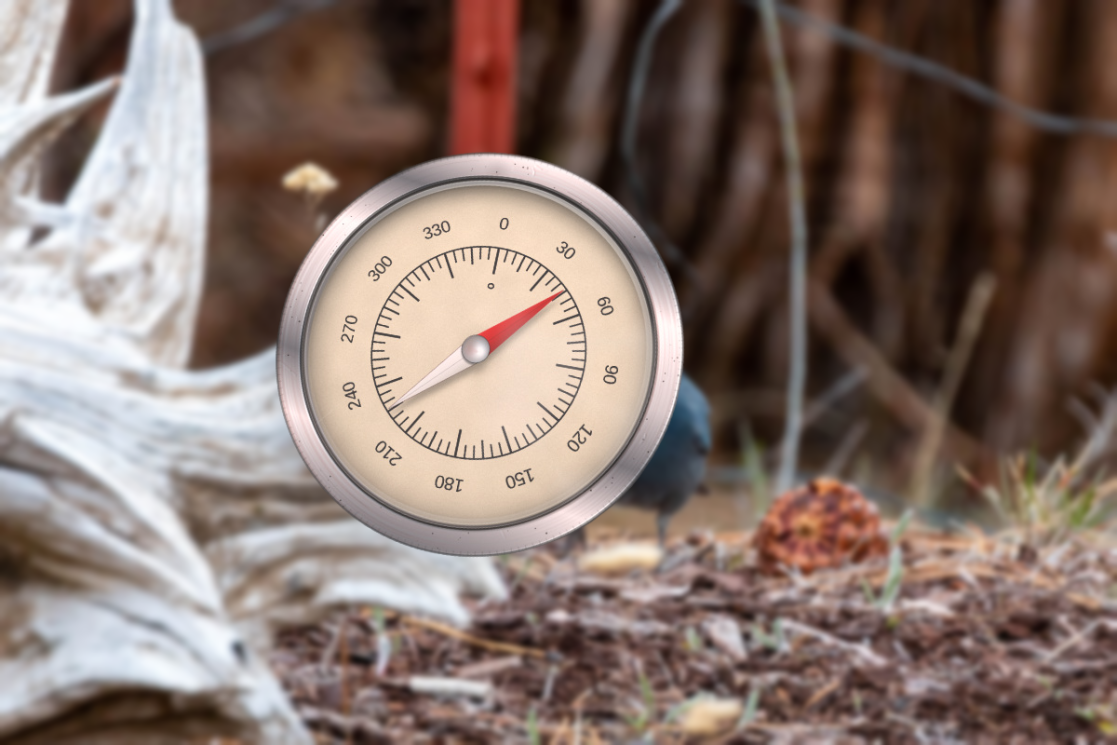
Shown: **45** °
